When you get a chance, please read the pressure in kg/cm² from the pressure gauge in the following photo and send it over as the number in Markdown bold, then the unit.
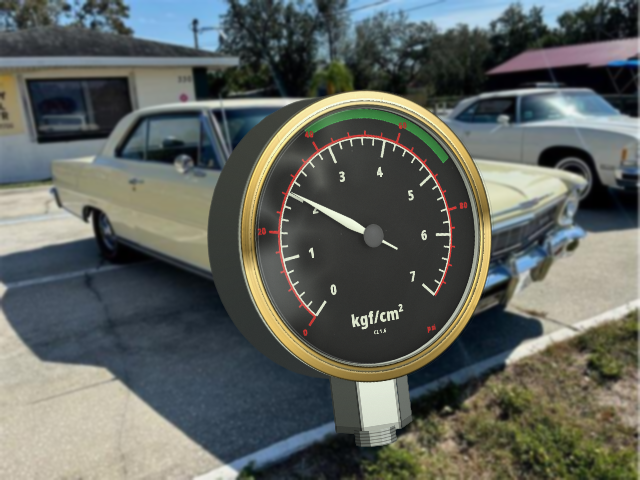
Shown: **2** kg/cm²
